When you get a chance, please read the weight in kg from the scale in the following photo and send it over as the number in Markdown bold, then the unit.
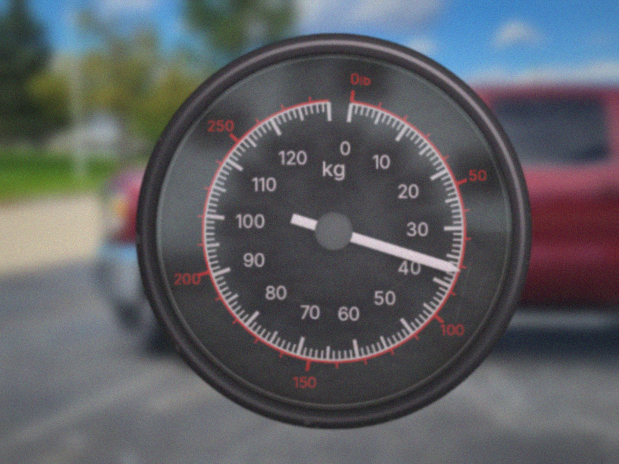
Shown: **37** kg
